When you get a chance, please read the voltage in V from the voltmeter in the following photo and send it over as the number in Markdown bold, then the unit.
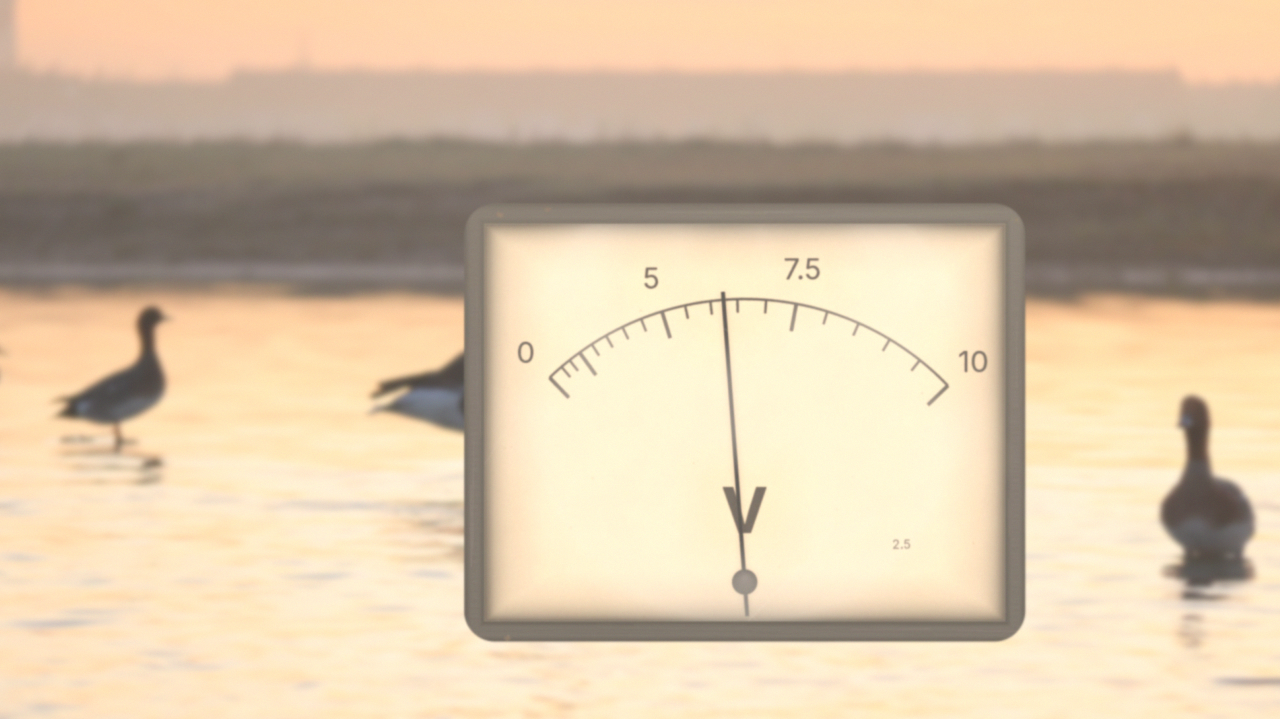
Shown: **6.25** V
